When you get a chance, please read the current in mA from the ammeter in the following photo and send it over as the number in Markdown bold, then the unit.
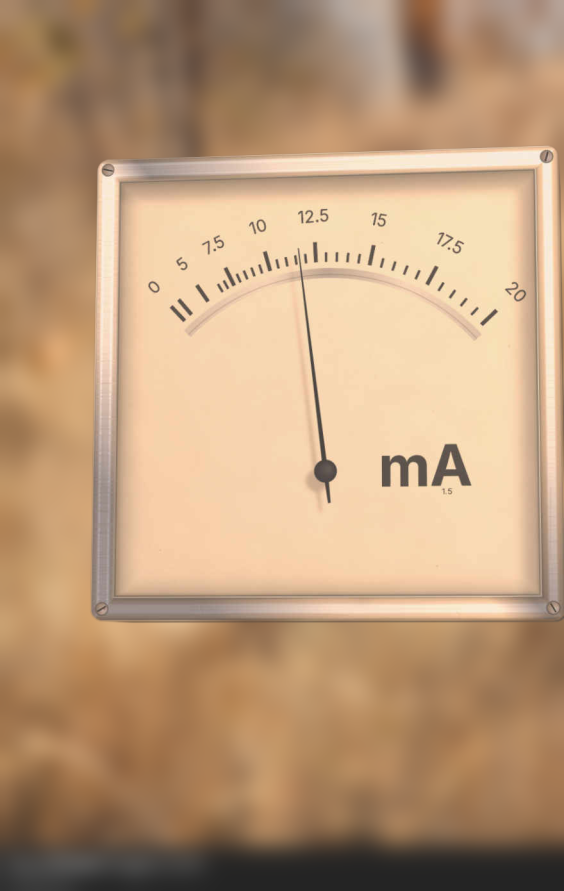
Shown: **11.75** mA
